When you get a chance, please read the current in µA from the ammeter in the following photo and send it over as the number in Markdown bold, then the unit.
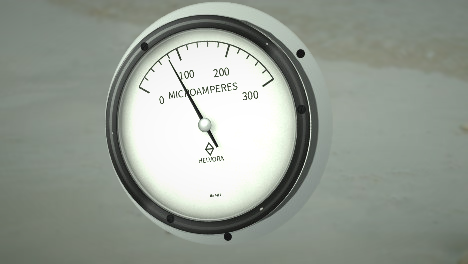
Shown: **80** µA
